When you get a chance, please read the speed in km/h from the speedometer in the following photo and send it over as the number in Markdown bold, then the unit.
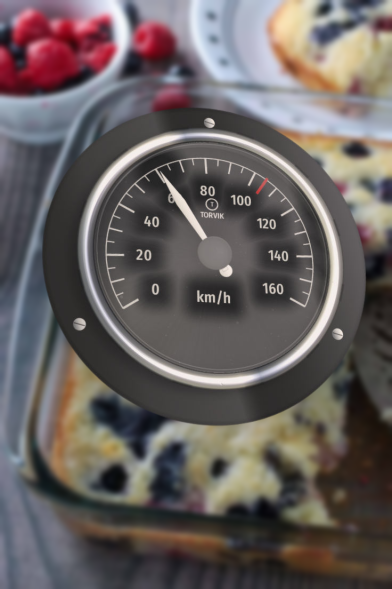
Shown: **60** km/h
